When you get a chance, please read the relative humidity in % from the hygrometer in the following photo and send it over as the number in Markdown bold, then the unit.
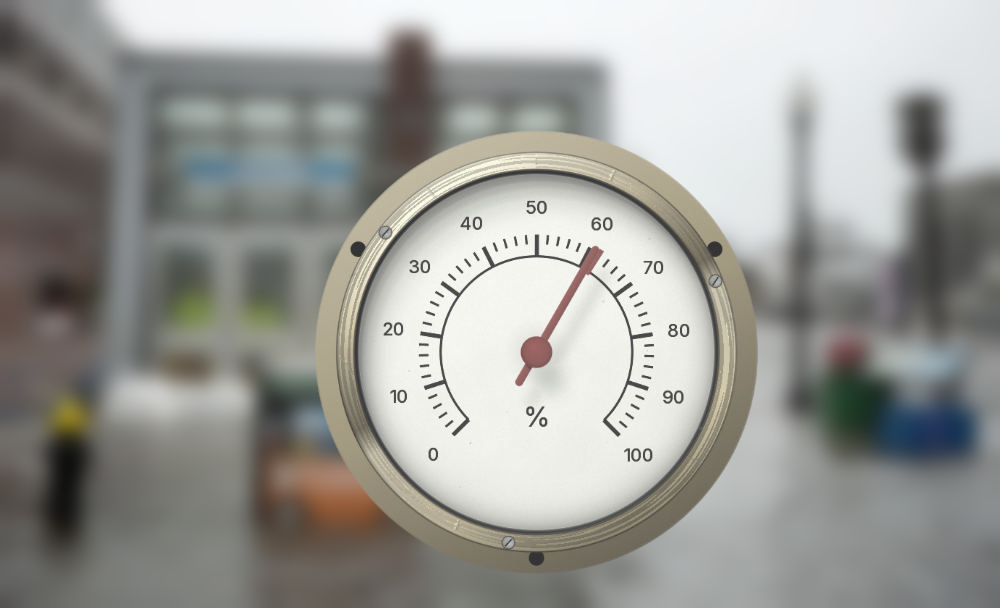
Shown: **61** %
